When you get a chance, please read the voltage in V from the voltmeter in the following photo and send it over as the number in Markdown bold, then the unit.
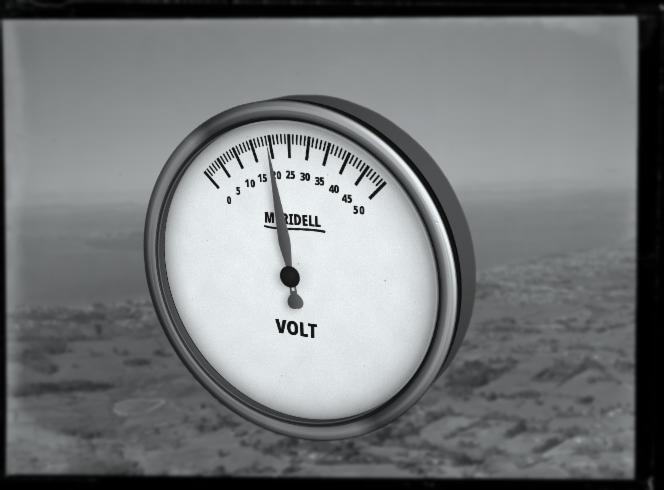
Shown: **20** V
